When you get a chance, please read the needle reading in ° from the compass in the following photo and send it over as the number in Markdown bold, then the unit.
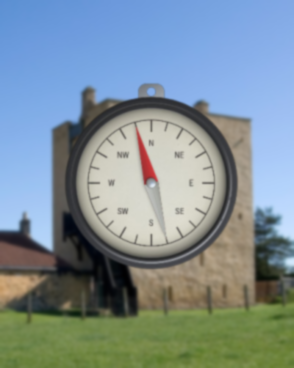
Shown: **345** °
